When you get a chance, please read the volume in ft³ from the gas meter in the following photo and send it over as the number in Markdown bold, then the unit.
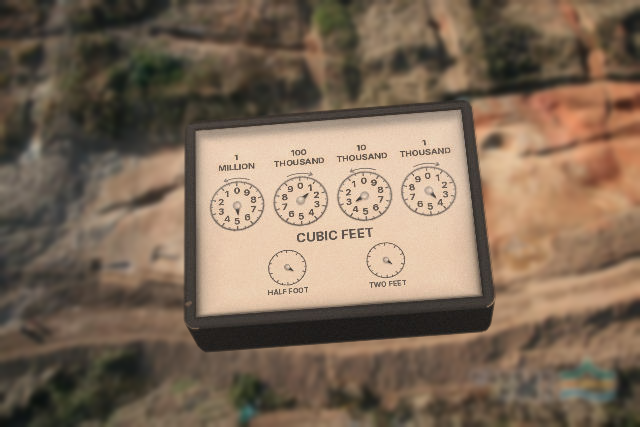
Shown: **513400** ft³
